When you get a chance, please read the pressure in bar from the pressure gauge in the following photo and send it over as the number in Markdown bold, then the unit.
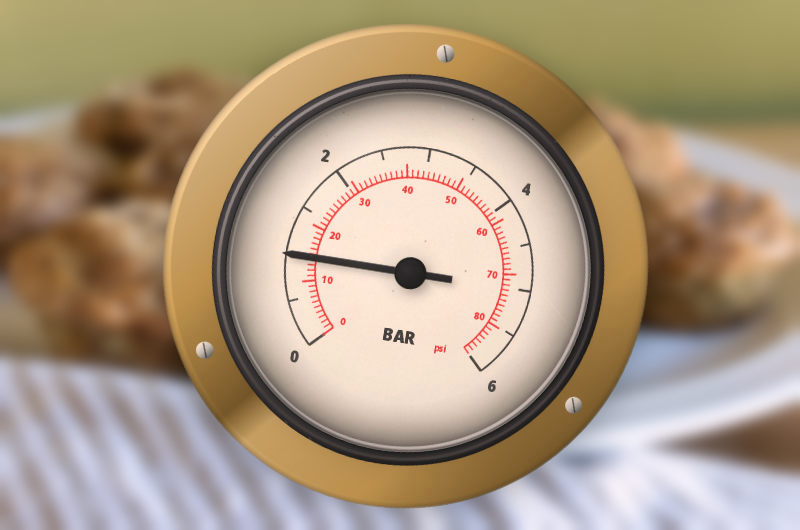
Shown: **1** bar
